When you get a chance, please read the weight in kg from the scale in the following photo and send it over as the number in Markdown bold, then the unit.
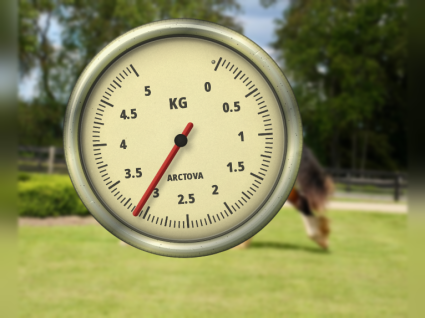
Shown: **3.1** kg
